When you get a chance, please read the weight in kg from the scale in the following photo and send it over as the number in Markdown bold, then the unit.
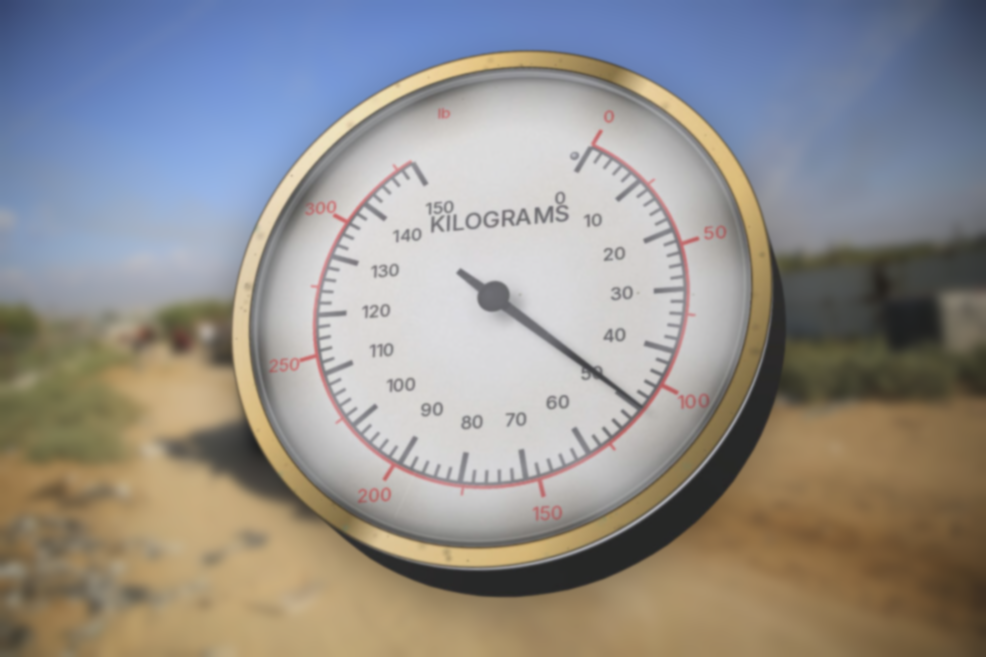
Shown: **50** kg
